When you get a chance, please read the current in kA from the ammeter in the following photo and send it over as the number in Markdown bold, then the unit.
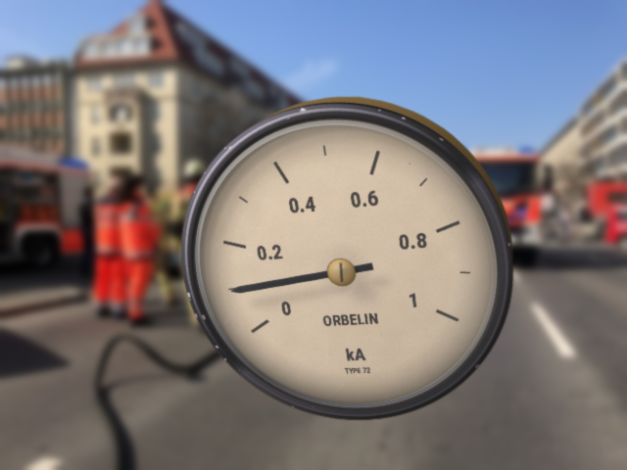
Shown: **0.1** kA
